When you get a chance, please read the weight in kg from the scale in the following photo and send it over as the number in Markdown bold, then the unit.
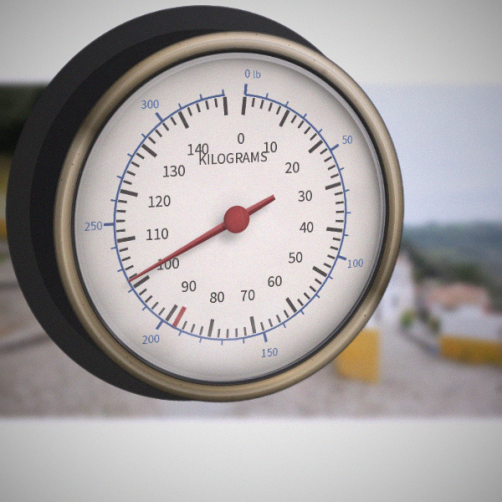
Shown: **102** kg
